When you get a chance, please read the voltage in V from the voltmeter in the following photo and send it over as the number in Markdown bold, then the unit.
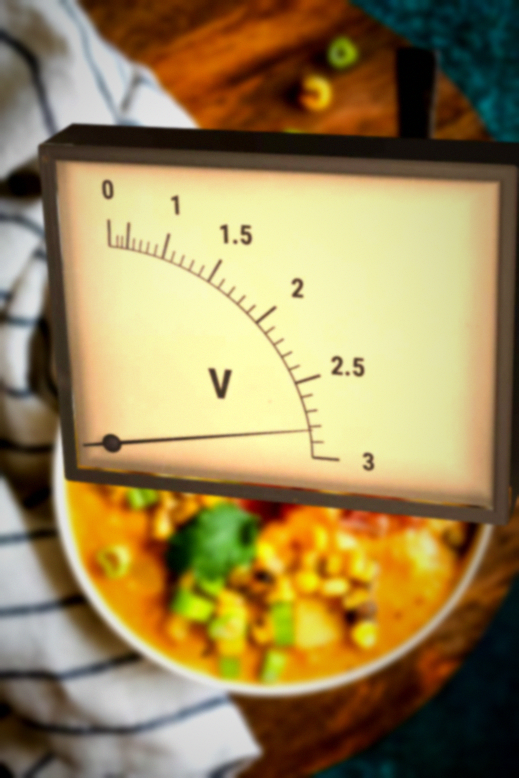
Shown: **2.8** V
